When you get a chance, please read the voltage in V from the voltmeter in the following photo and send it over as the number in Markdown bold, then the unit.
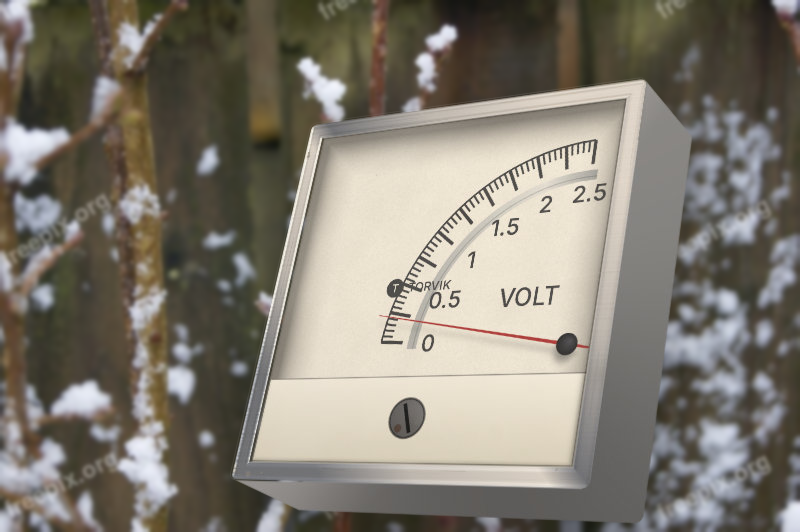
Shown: **0.2** V
